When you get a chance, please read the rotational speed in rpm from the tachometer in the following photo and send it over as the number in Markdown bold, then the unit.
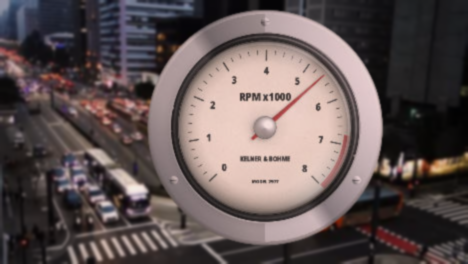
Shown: **5400** rpm
